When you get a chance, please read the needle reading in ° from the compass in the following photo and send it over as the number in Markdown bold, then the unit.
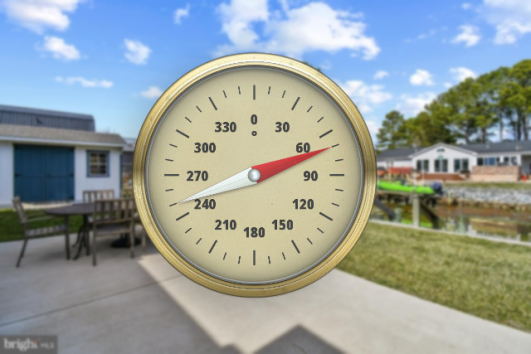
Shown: **70** °
